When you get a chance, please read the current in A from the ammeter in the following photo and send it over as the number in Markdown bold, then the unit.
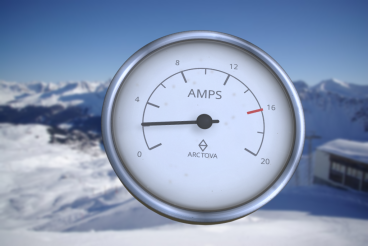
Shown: **2** A
